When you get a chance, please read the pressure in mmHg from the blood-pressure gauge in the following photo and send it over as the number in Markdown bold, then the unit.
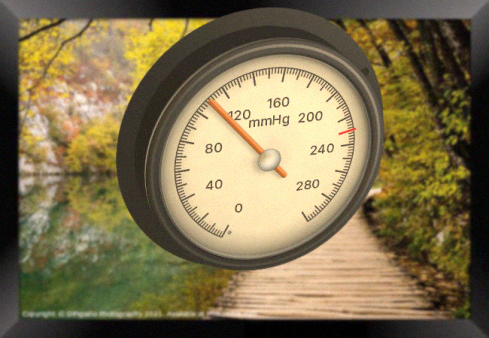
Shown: **110** mmHg
